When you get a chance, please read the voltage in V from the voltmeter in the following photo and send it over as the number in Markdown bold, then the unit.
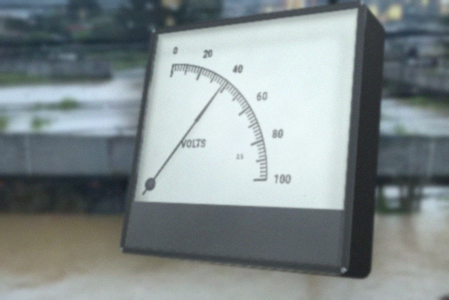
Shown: **40** V
